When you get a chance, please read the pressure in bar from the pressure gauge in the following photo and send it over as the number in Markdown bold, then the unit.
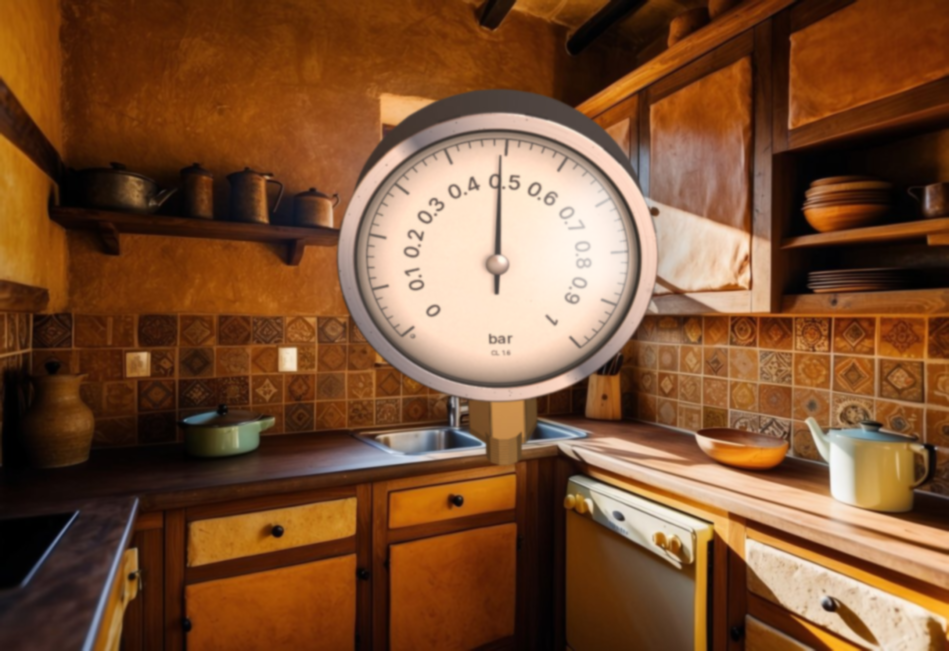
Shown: **0.49** bar
